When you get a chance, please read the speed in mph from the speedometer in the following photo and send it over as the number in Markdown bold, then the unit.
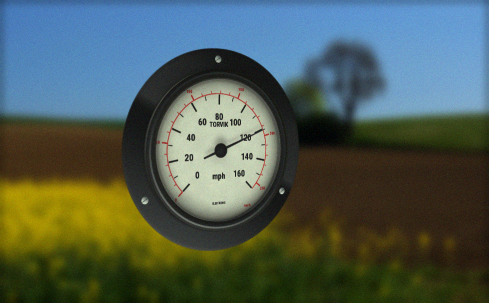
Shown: **120** mph
